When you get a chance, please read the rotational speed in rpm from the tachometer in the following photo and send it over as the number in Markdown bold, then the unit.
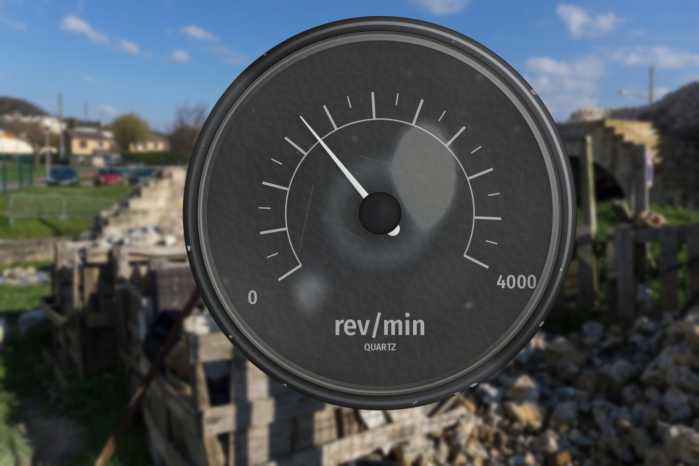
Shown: **1400** rpm
